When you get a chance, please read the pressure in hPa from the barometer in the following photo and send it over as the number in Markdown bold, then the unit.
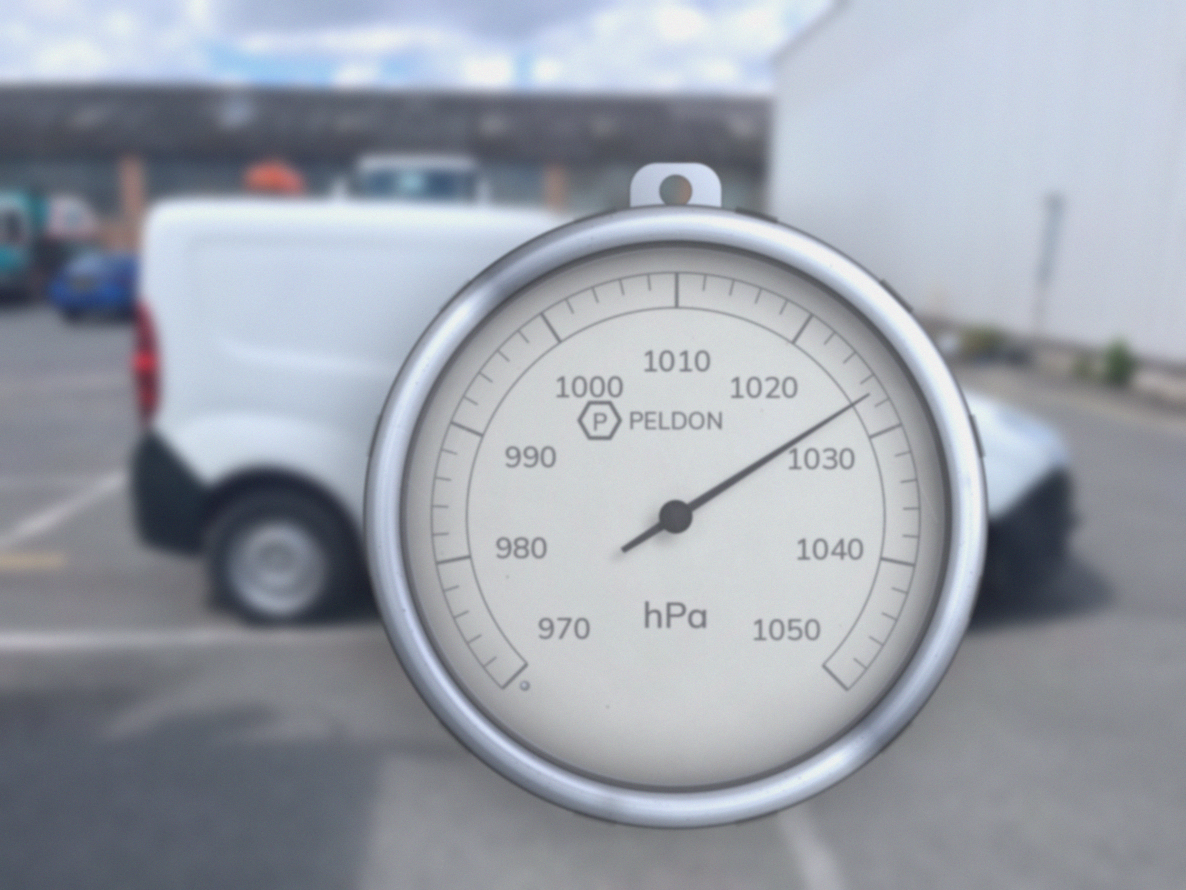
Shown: **1027** hPa
